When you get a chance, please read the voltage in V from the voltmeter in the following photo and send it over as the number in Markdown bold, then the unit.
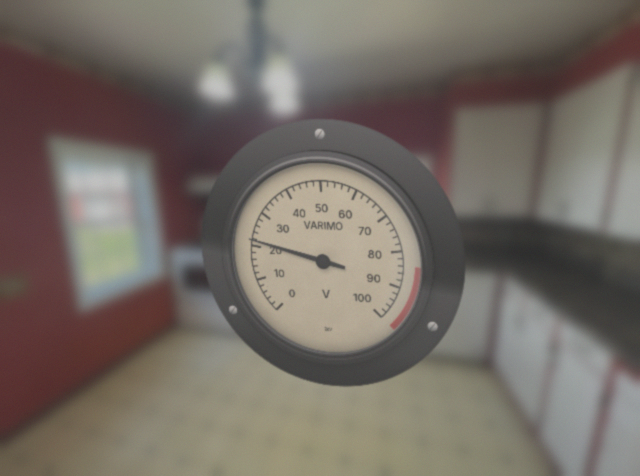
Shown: **22** V
